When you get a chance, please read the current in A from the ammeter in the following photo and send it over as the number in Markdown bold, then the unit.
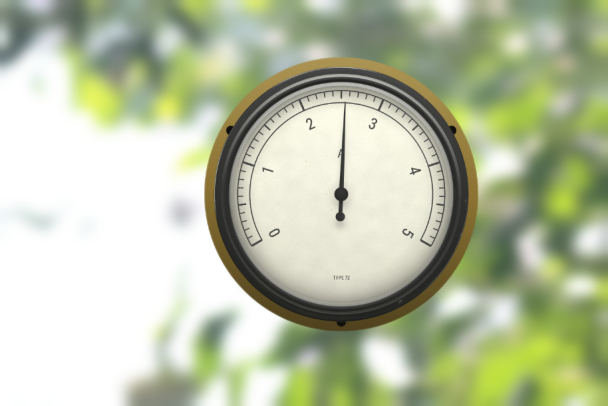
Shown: **2.55** A
